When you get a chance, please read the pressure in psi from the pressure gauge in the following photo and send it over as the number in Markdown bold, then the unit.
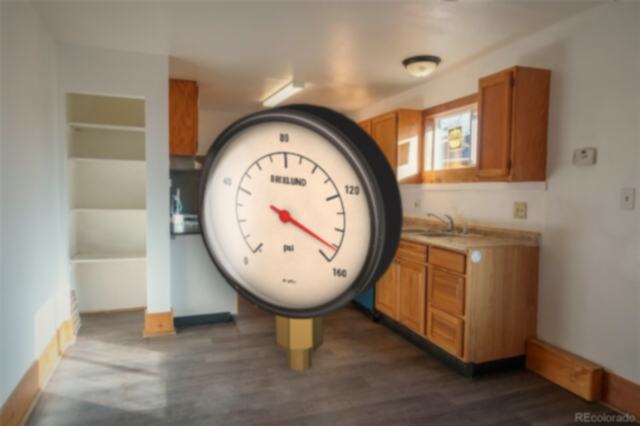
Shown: **150** psi
